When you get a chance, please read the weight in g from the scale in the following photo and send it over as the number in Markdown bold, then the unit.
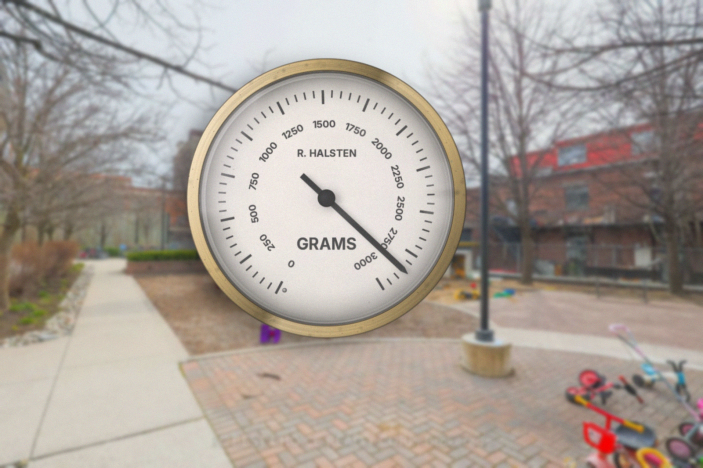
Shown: **2850** g
